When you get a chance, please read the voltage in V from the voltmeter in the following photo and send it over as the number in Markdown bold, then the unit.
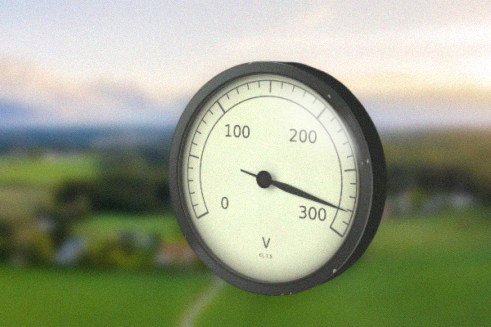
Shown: **280** V
